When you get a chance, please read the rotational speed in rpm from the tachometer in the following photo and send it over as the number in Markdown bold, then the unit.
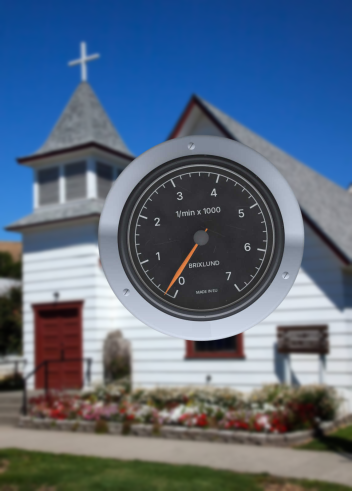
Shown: **200** rpm
